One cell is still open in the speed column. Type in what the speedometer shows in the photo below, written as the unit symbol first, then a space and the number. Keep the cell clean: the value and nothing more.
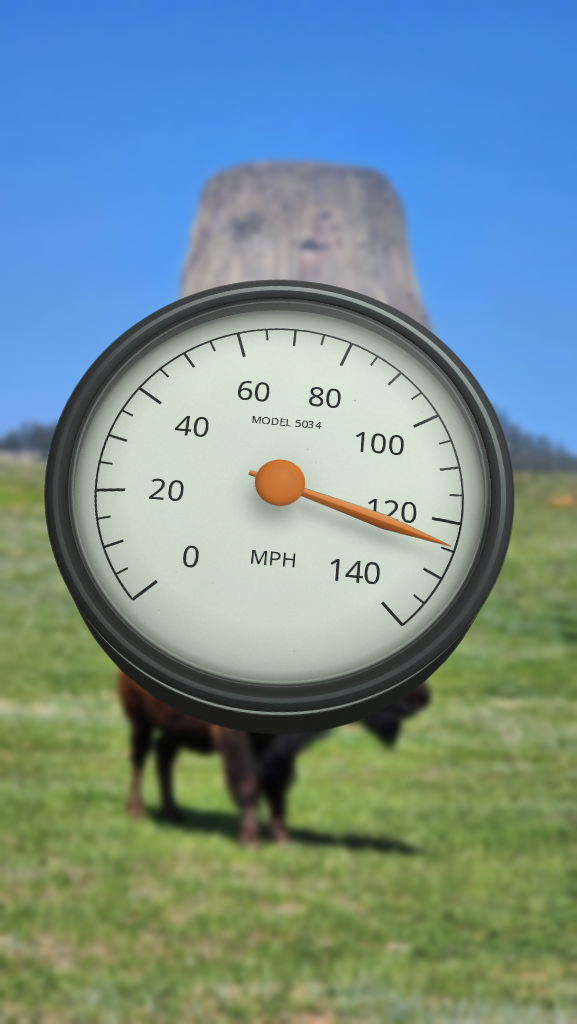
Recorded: mph 125
